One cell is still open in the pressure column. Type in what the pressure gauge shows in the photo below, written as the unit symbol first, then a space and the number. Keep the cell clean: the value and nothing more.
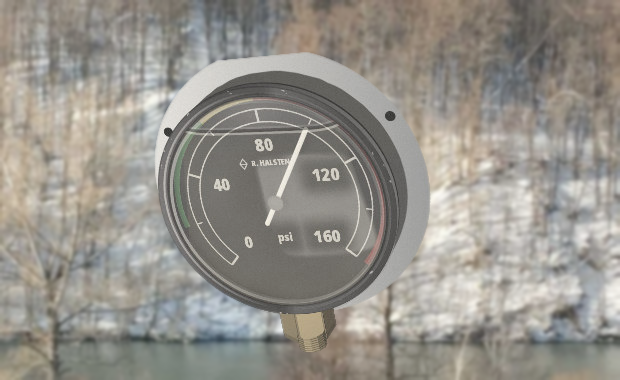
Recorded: psi 100
